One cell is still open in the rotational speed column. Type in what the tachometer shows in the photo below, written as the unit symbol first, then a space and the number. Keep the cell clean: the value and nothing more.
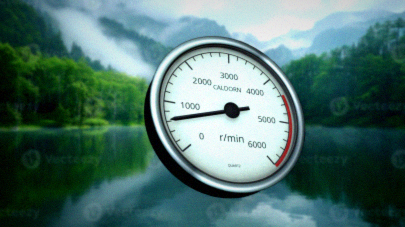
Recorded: rpm 600
